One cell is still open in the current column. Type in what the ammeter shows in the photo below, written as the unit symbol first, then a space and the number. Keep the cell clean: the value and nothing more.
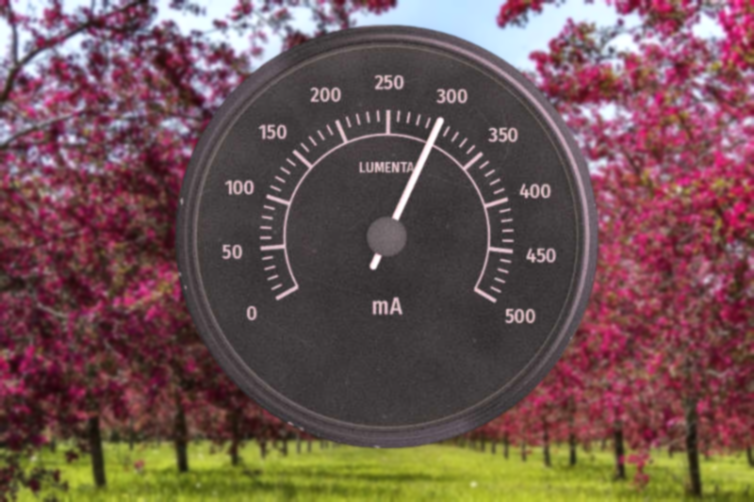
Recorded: mA 300
